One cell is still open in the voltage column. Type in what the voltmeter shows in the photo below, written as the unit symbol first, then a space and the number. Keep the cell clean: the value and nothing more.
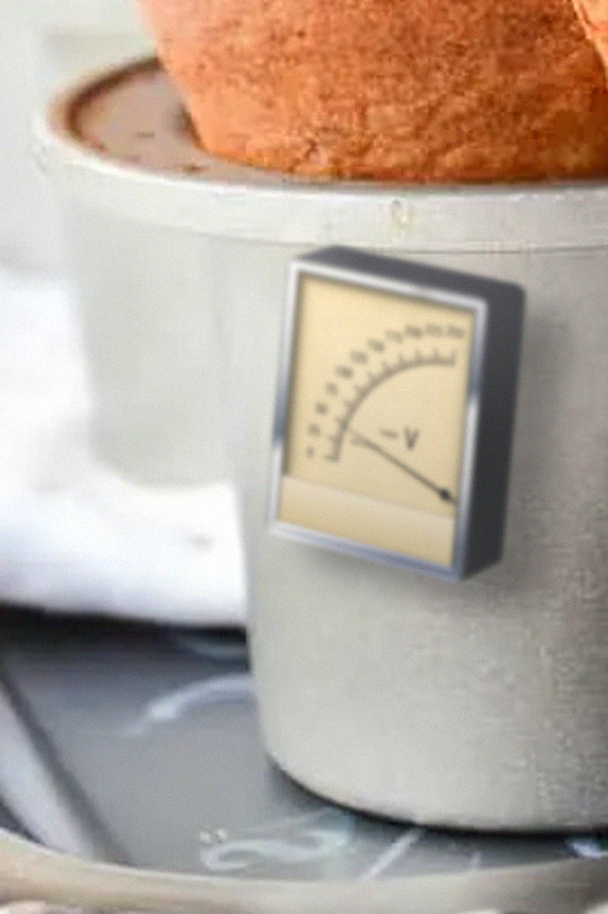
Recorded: V 50
